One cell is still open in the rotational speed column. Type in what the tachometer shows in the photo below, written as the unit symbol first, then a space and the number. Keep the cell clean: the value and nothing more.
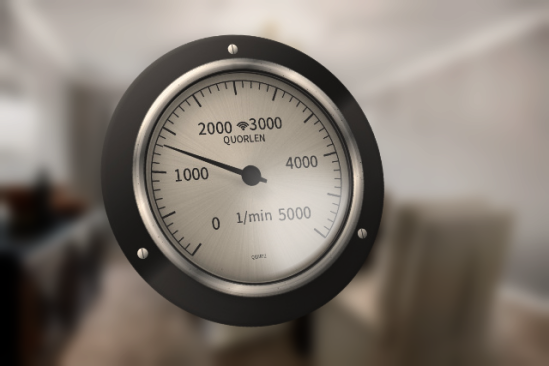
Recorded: rpm 1300
